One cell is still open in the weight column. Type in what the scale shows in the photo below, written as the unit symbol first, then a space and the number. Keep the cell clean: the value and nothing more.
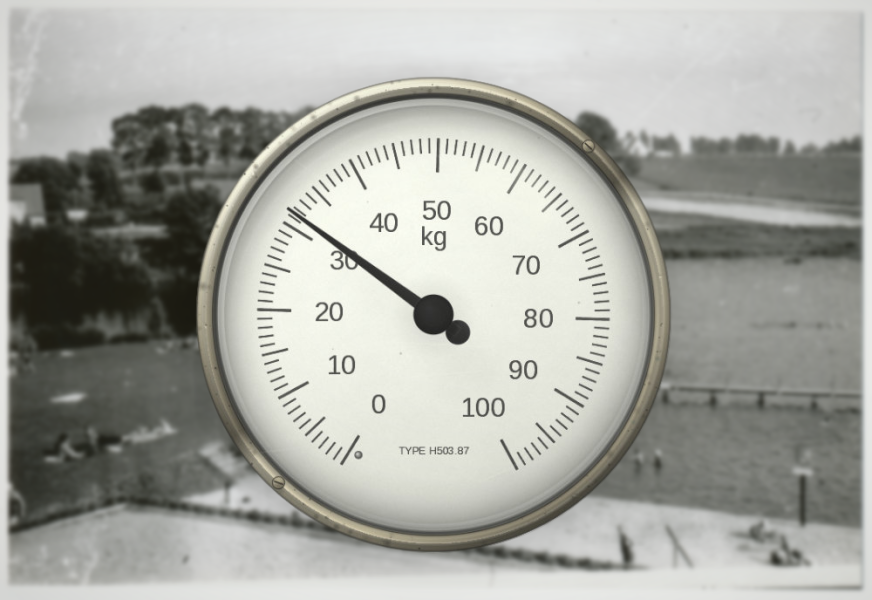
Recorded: kg 31.5
